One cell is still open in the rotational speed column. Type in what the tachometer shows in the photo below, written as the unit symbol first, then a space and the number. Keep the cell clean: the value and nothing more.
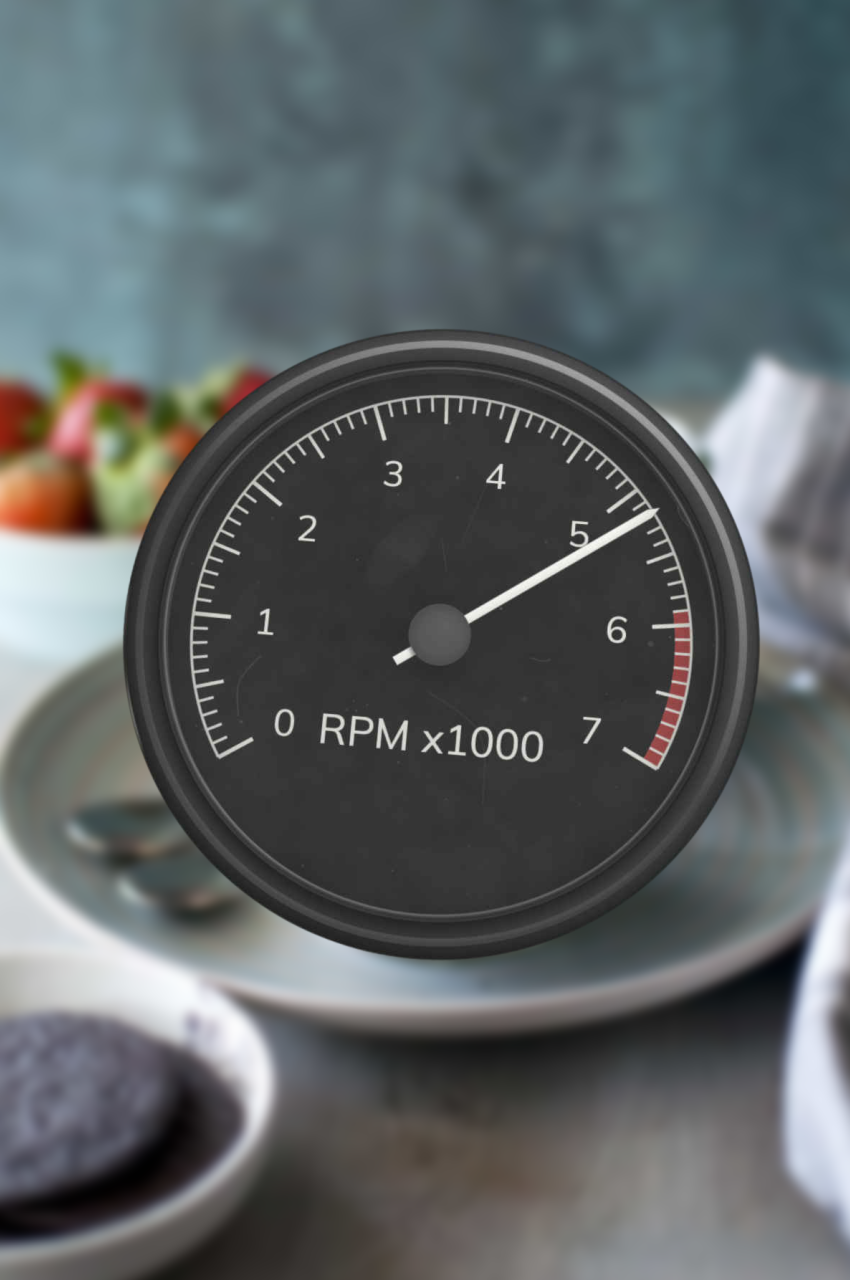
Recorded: rpm 5200
